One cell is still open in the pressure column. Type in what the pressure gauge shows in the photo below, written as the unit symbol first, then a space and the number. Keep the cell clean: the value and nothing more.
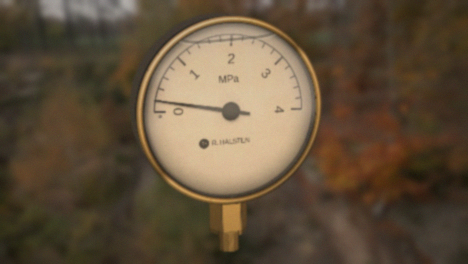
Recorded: MPa 0.2
